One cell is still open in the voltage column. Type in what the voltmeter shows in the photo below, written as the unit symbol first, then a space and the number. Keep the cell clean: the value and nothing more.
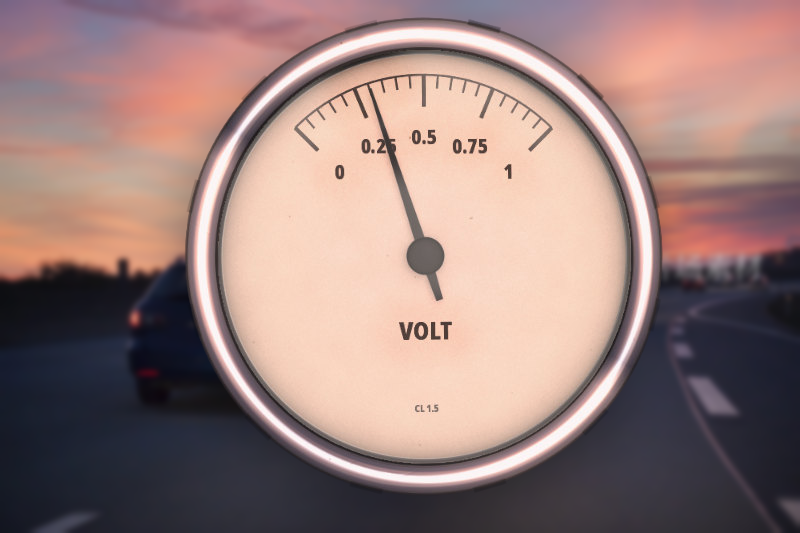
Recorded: V 0.3
